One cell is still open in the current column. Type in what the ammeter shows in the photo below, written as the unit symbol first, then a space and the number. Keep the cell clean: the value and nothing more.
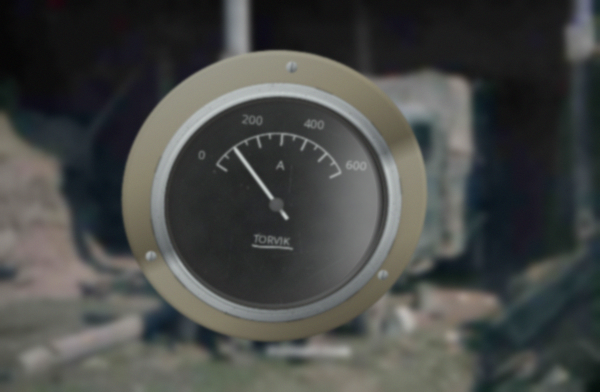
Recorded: A 100
